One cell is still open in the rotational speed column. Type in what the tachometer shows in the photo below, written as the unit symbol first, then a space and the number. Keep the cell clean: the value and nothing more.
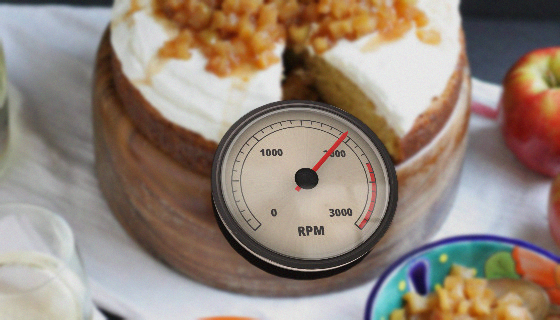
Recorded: rpm 1950
